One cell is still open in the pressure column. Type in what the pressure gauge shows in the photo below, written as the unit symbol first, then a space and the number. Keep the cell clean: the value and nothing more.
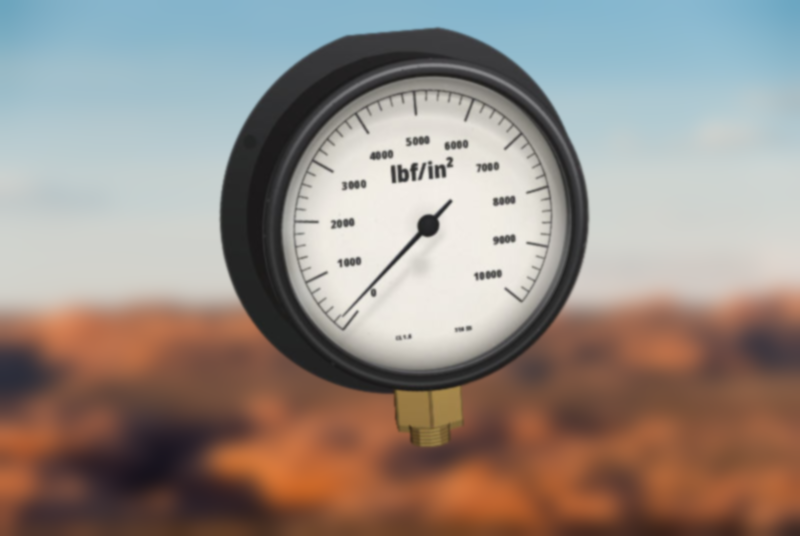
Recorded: psi 200
